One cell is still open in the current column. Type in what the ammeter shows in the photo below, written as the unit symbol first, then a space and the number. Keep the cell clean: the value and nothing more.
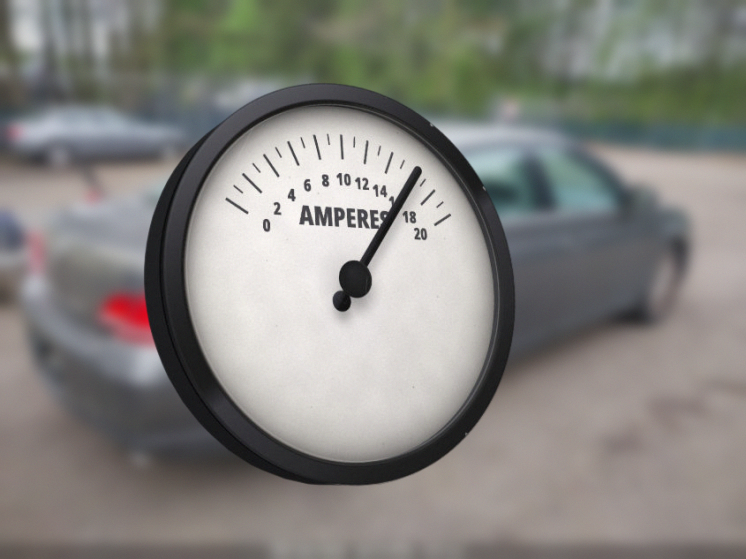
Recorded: A 16
